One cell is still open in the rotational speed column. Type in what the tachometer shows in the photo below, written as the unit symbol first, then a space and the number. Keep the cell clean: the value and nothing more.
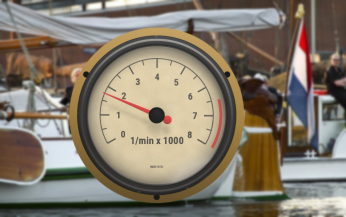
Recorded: rpm 1750
